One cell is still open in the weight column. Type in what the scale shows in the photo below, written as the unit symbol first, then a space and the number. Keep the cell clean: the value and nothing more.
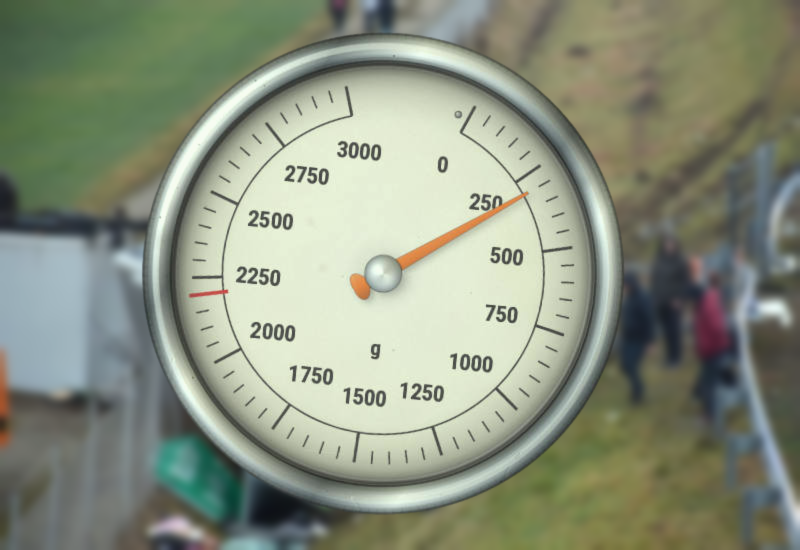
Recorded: g 300
